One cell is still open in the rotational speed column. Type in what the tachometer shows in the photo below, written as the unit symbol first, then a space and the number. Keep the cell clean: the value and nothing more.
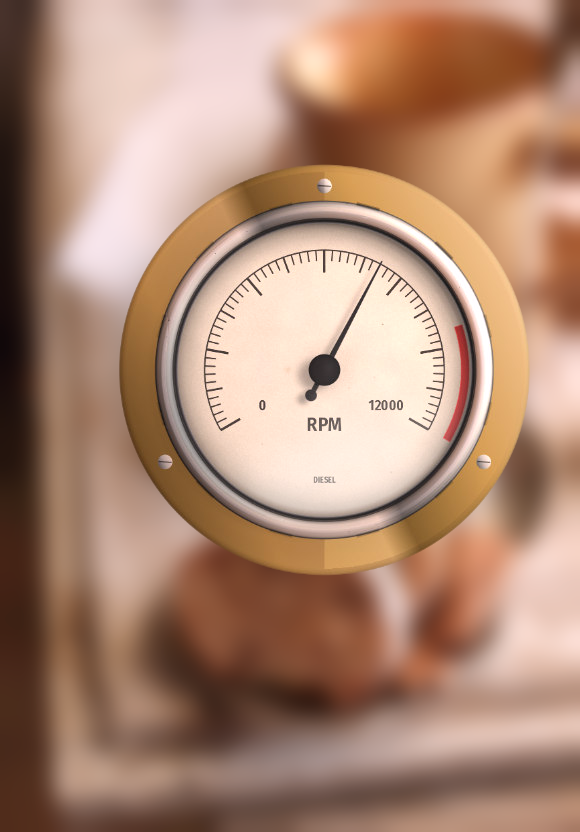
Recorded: rpm 7400
